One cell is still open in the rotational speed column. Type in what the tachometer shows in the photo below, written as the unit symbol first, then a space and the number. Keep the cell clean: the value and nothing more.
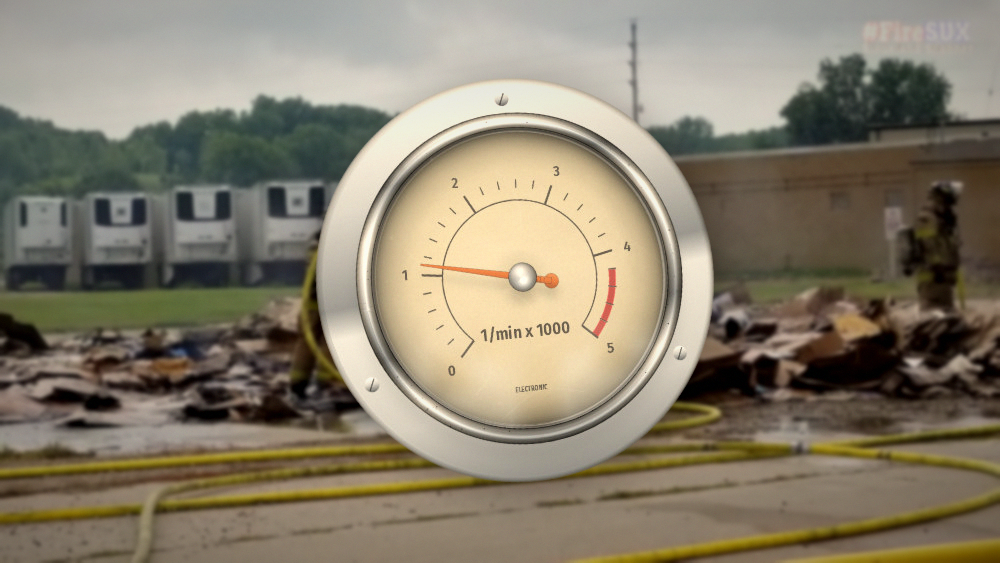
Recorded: rpm 1100
